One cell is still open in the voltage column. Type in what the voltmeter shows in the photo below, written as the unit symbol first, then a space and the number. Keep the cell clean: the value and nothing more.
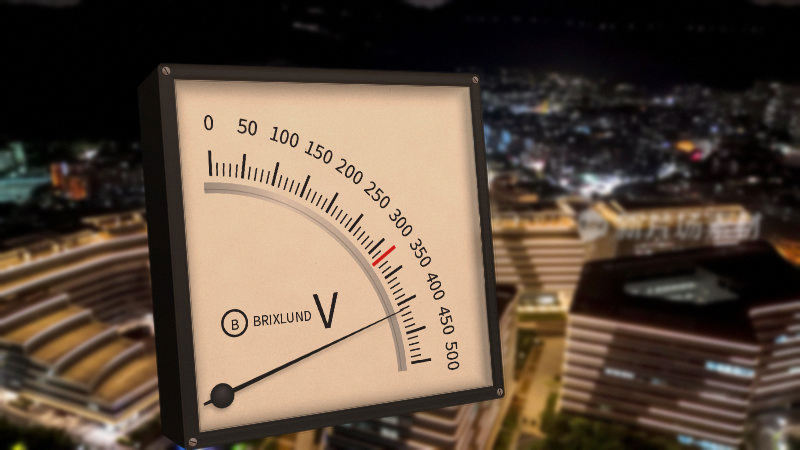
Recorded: V 410
